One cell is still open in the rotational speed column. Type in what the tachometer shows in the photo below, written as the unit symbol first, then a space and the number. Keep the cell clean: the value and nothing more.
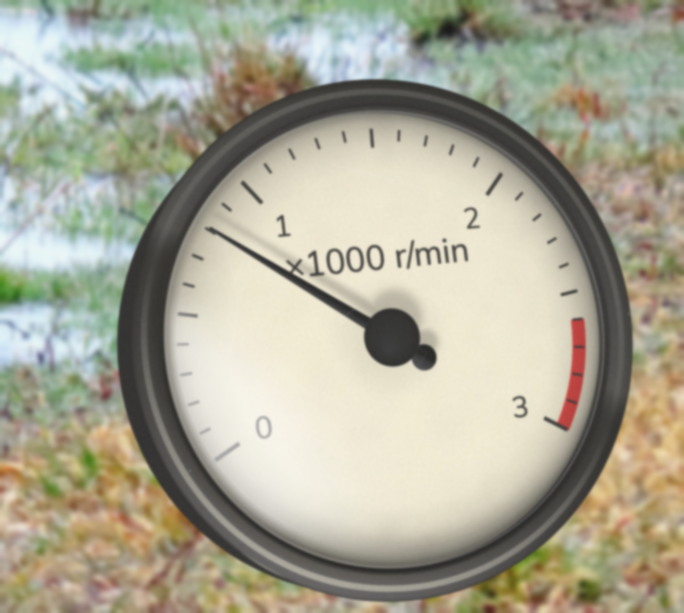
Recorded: rpm 800
